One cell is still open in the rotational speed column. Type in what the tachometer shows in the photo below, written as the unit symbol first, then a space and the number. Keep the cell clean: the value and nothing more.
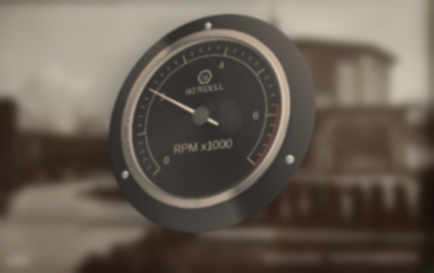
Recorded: rpm 2000
